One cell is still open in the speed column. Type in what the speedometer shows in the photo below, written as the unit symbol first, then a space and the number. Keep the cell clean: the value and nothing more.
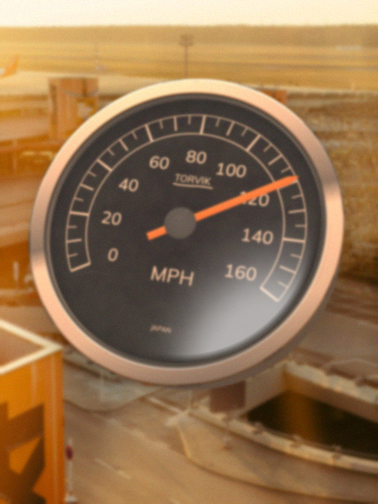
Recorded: mph 120
